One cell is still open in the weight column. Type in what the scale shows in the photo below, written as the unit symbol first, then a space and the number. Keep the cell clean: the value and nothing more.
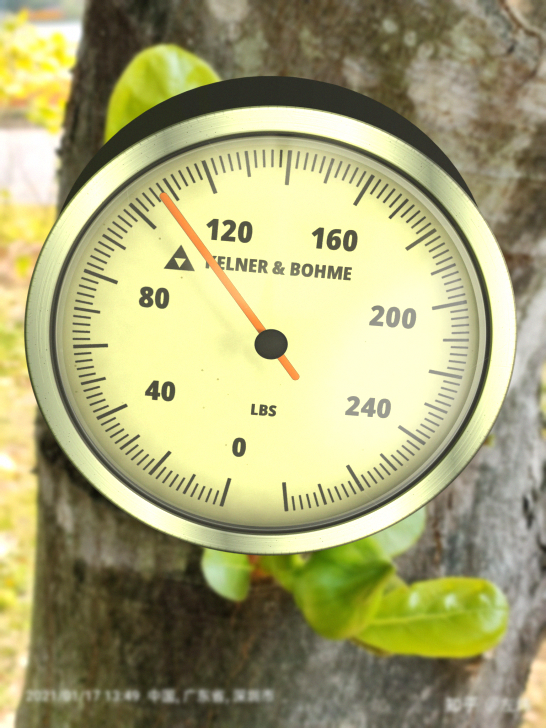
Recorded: lb 108
